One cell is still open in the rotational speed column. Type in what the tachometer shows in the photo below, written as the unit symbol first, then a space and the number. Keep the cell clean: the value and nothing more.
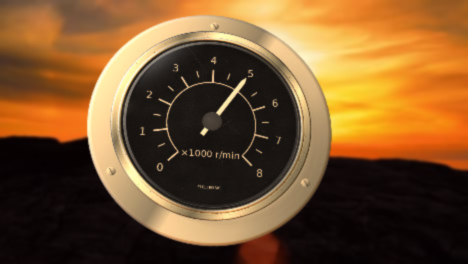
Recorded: rpm 5000
